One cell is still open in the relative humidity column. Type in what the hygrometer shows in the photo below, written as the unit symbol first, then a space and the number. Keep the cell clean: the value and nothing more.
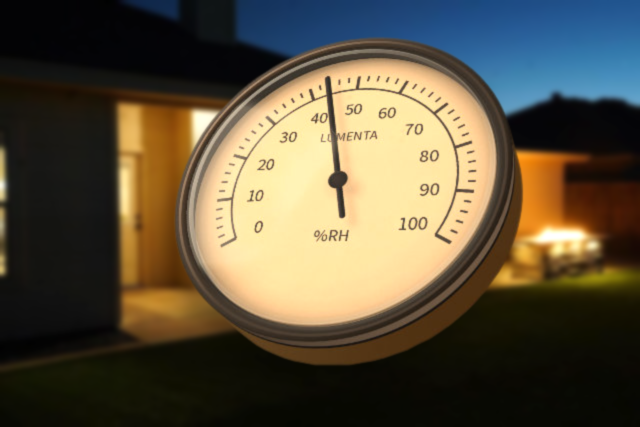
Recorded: % 44
